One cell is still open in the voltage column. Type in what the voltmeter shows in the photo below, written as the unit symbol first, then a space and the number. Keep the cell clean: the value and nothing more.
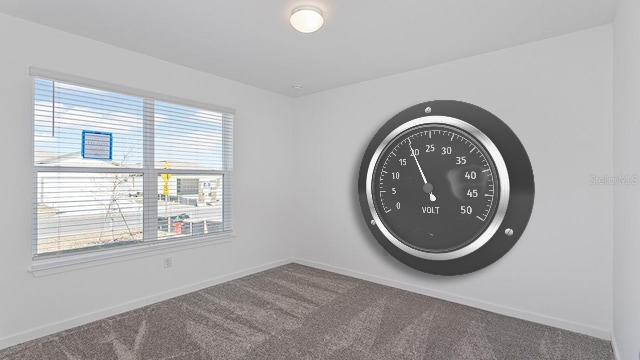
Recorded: V 20
